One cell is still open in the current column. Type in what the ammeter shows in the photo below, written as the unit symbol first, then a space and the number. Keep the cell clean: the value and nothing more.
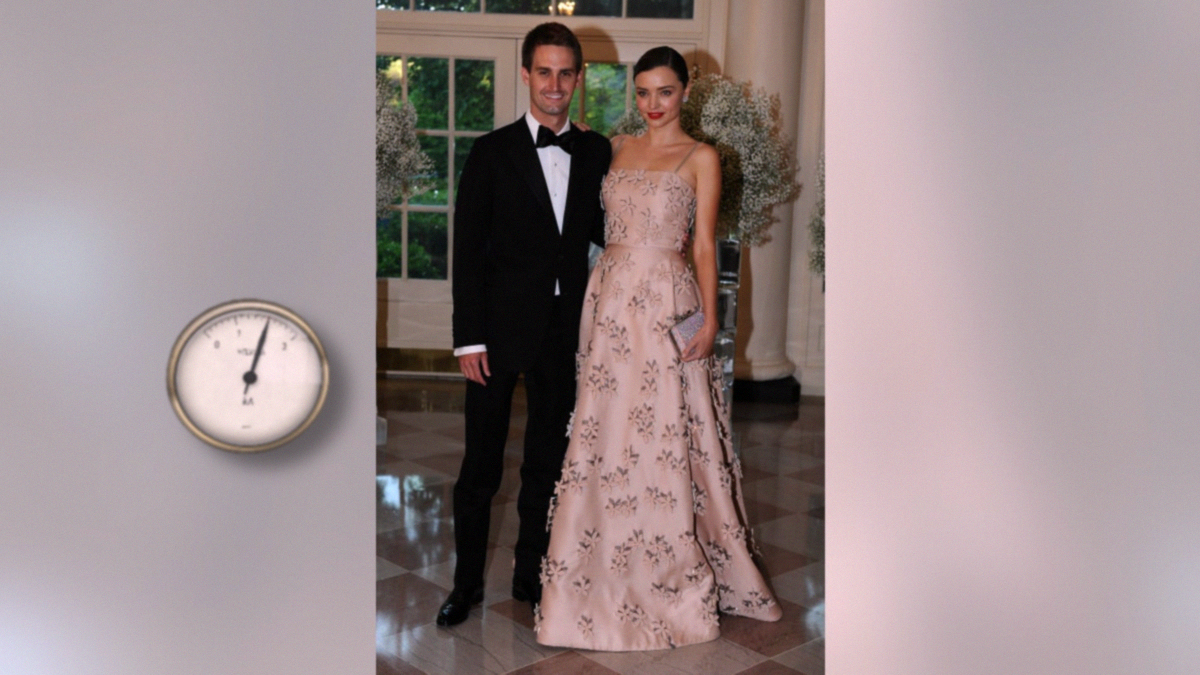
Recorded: kA 2
